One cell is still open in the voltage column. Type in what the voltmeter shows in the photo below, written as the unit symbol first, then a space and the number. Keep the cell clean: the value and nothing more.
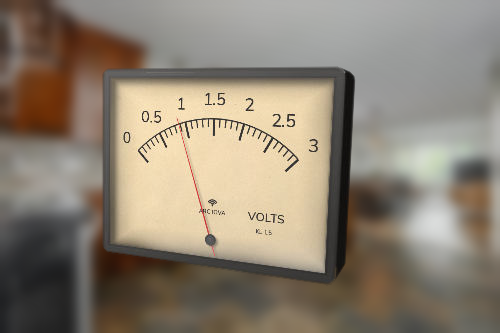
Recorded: V 0.9
